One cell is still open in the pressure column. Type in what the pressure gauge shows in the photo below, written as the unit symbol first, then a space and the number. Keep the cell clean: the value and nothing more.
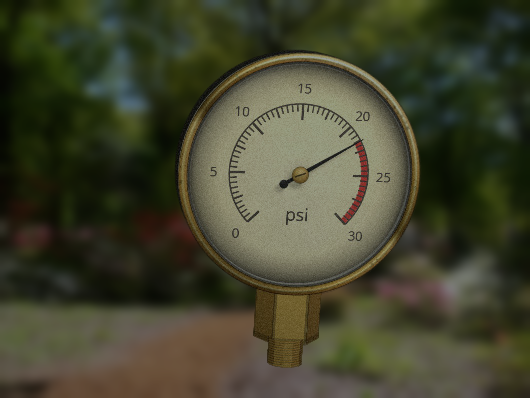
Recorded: psi 21.5
